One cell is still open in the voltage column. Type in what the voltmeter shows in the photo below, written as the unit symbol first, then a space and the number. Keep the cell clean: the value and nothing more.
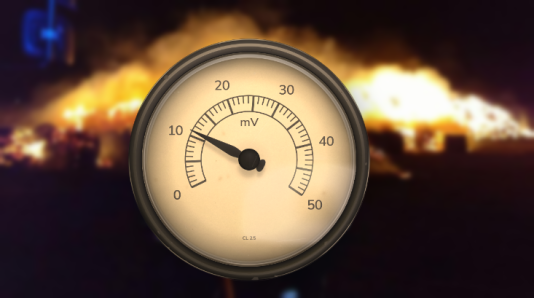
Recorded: mV 11
